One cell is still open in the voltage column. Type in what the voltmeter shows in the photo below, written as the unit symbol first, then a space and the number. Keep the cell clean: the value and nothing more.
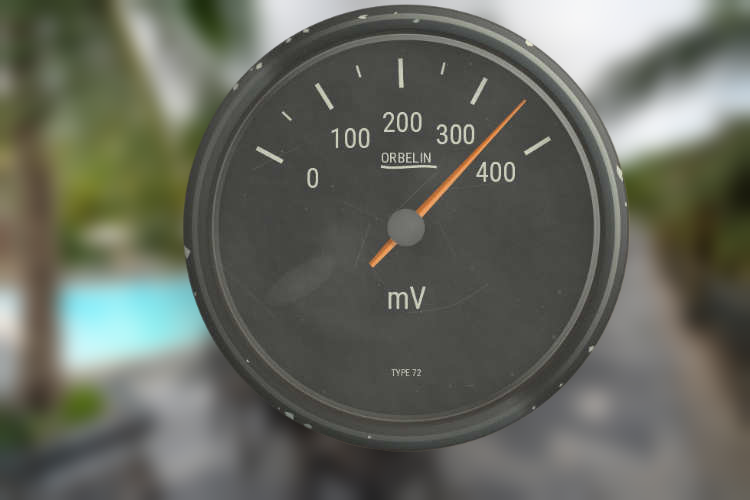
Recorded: mV 350
